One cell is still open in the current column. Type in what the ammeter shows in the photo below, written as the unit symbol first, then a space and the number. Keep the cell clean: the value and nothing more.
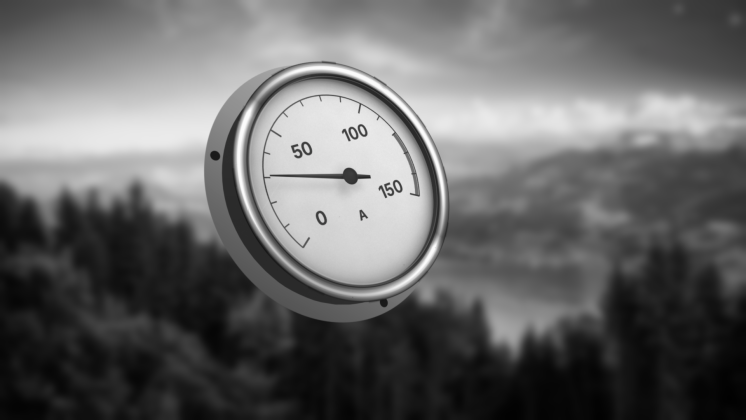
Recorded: A 30
